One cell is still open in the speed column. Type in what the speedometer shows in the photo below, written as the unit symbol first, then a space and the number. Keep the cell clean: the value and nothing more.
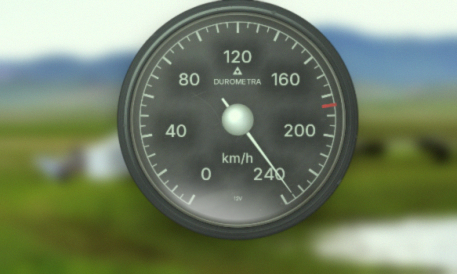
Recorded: km/h 235
